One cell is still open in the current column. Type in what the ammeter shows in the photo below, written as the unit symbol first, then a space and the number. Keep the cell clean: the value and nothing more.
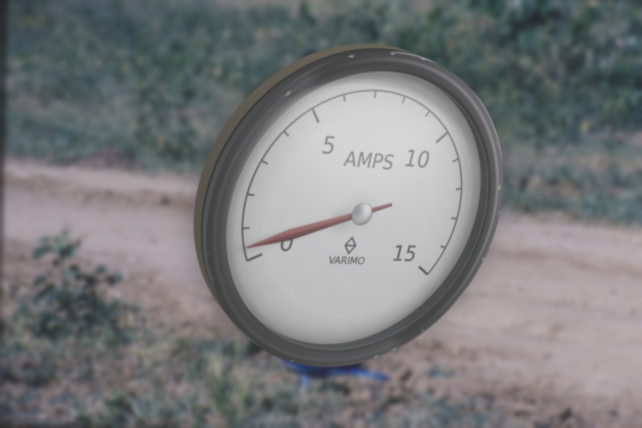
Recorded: A 0.5
